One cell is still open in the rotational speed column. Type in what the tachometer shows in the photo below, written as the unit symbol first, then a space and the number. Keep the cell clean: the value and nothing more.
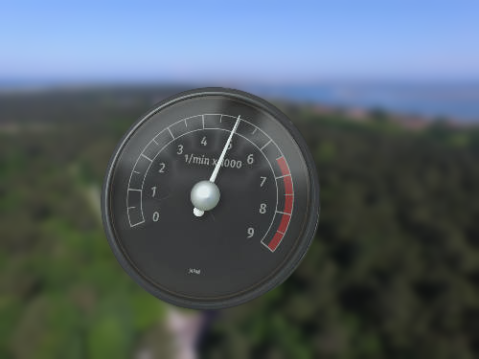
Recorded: rpm 5000
